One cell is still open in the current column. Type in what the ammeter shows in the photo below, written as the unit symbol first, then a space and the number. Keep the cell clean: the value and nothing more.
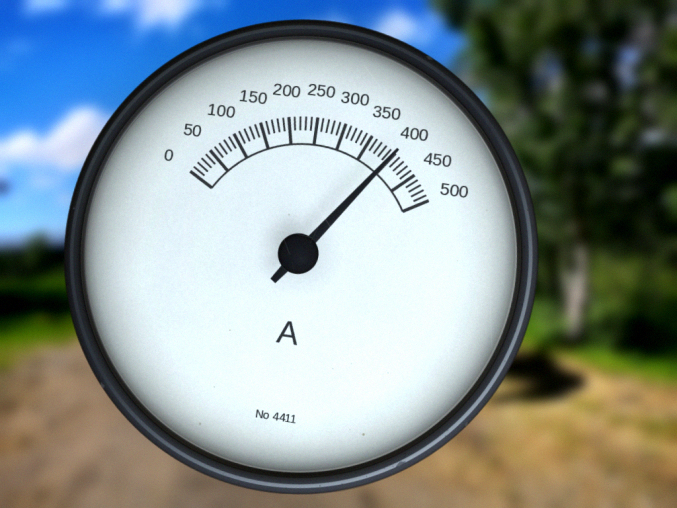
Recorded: A 400
